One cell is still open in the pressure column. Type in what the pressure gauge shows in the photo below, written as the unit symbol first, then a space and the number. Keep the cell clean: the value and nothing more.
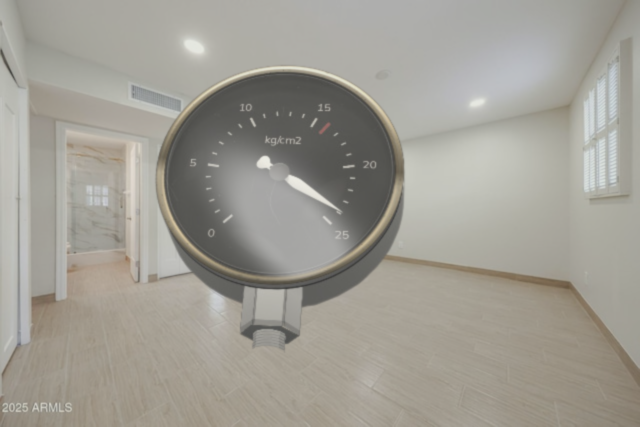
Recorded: kg/cm² 24
